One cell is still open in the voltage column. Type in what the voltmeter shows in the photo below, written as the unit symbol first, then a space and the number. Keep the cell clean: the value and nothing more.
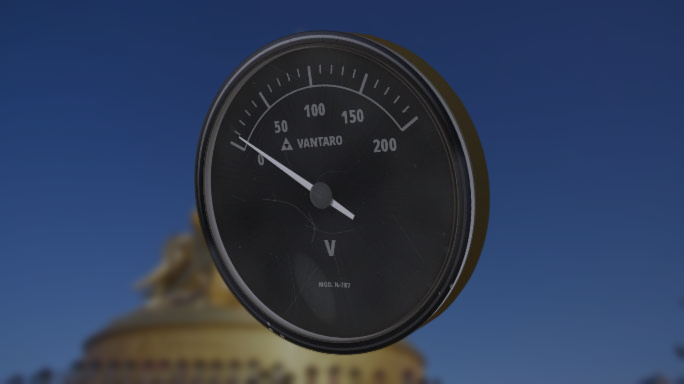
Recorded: V 10
